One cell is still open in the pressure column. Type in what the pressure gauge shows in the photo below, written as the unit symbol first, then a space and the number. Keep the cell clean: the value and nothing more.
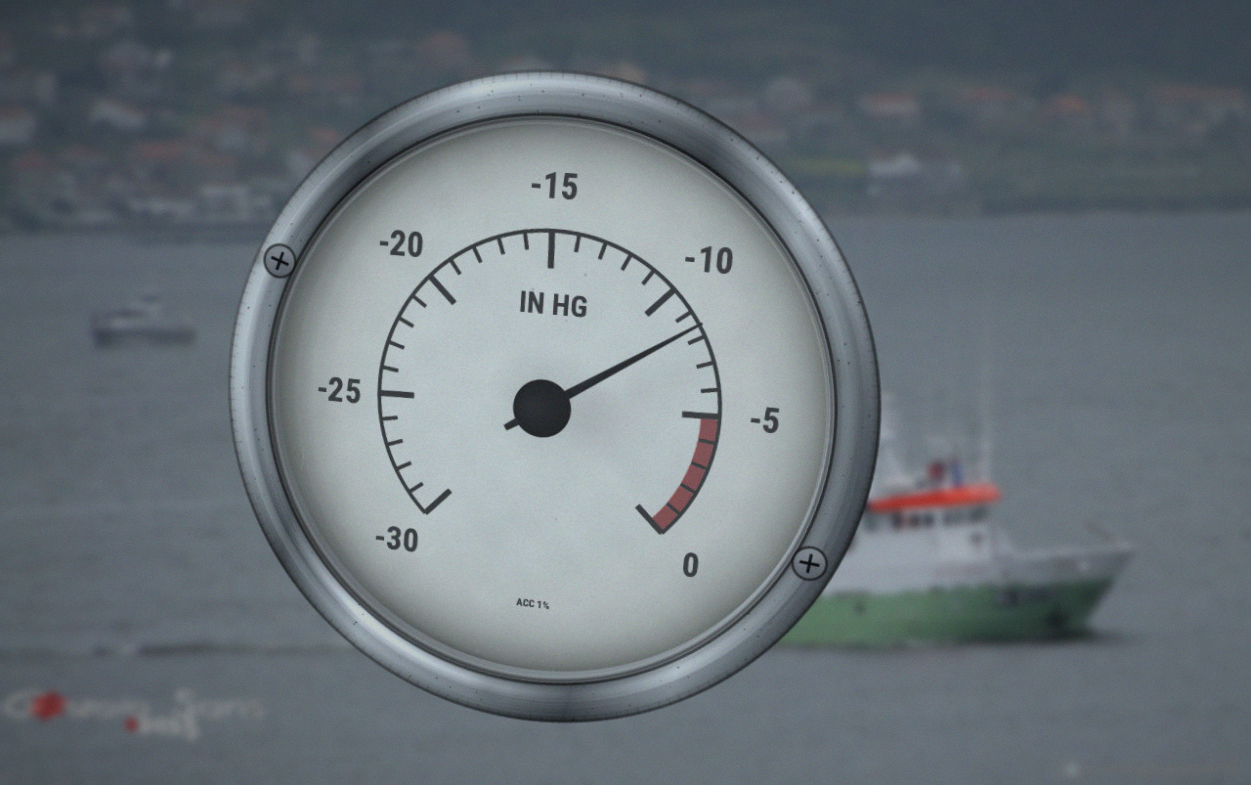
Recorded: inHg -8.5
